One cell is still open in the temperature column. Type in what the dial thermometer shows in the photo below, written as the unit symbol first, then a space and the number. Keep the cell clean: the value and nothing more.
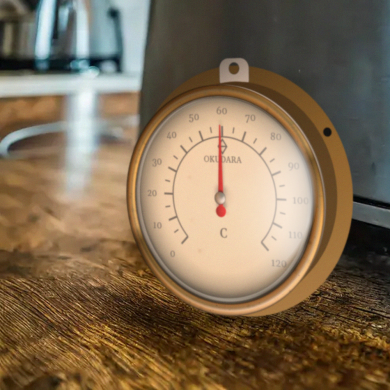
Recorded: °C 60
